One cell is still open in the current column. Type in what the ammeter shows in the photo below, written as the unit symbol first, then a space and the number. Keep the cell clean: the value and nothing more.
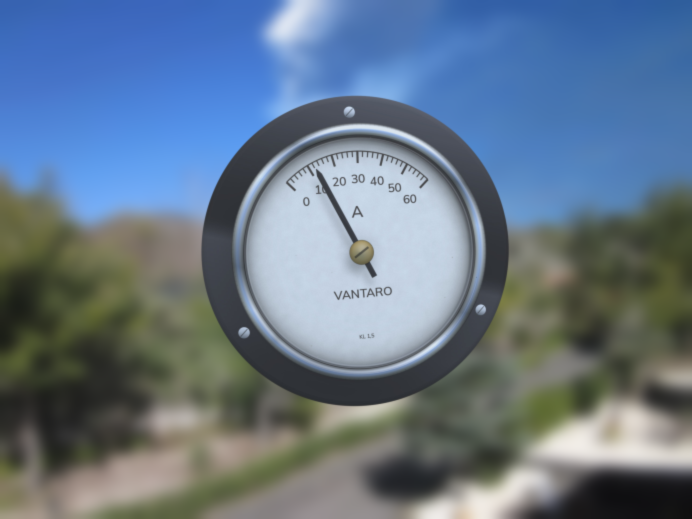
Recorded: A 12
